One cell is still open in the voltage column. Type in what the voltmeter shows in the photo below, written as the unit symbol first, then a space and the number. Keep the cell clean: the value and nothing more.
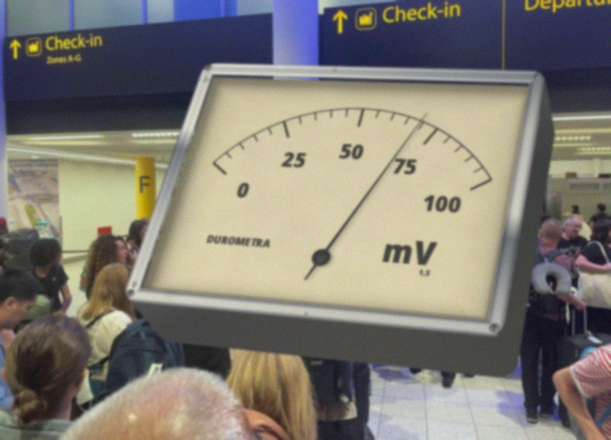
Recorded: mV 70
